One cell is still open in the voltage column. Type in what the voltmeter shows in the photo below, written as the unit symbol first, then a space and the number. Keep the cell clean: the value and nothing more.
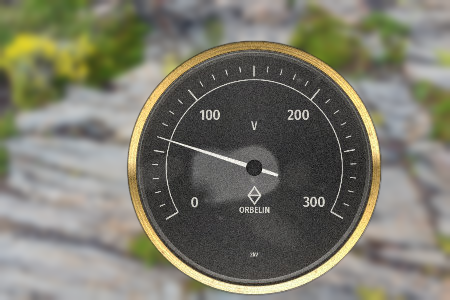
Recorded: V 60
